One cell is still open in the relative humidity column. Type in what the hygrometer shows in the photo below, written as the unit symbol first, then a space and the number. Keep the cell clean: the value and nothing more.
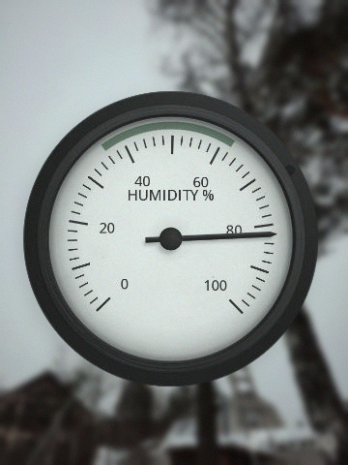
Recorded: % 82
